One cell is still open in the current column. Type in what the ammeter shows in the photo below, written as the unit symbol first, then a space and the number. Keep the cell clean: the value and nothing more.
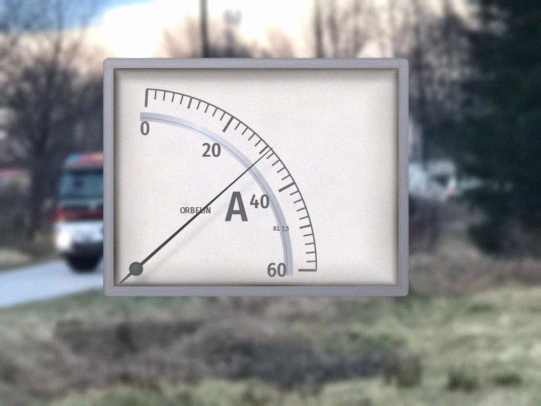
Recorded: A 31
